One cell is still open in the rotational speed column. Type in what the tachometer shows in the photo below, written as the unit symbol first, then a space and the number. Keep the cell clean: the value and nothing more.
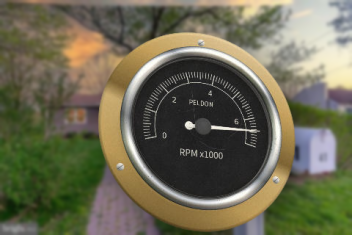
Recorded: rpm 6500
